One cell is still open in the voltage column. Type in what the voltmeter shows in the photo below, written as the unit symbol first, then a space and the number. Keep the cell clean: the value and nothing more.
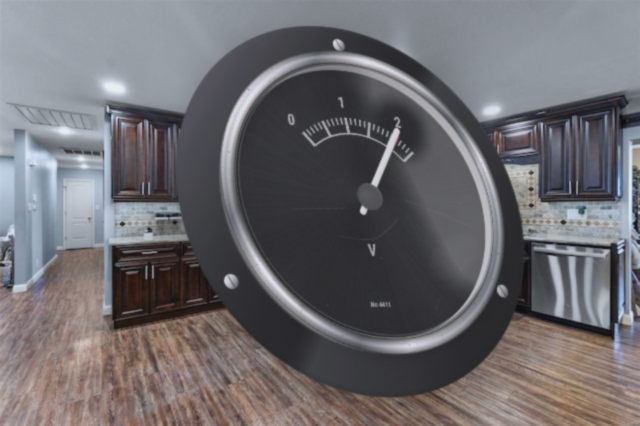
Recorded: V 2
